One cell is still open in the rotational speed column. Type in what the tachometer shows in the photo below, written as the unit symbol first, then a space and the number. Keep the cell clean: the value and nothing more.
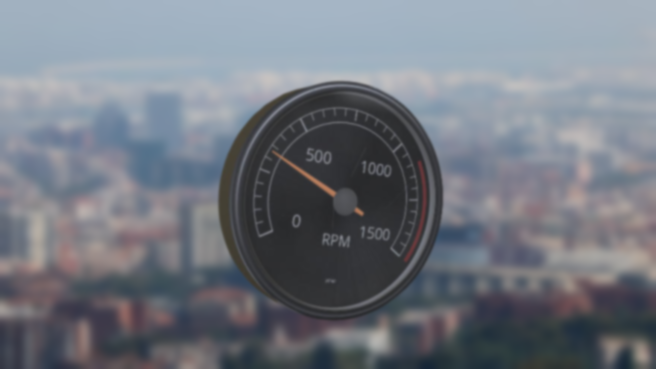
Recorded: rpm 325
